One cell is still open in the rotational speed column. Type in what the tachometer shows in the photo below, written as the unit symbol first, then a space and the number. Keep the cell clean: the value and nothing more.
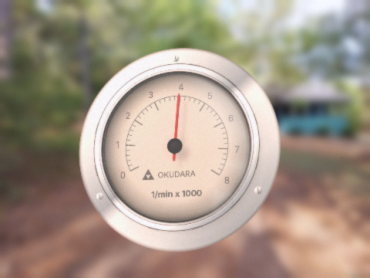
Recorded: rpm 4000
